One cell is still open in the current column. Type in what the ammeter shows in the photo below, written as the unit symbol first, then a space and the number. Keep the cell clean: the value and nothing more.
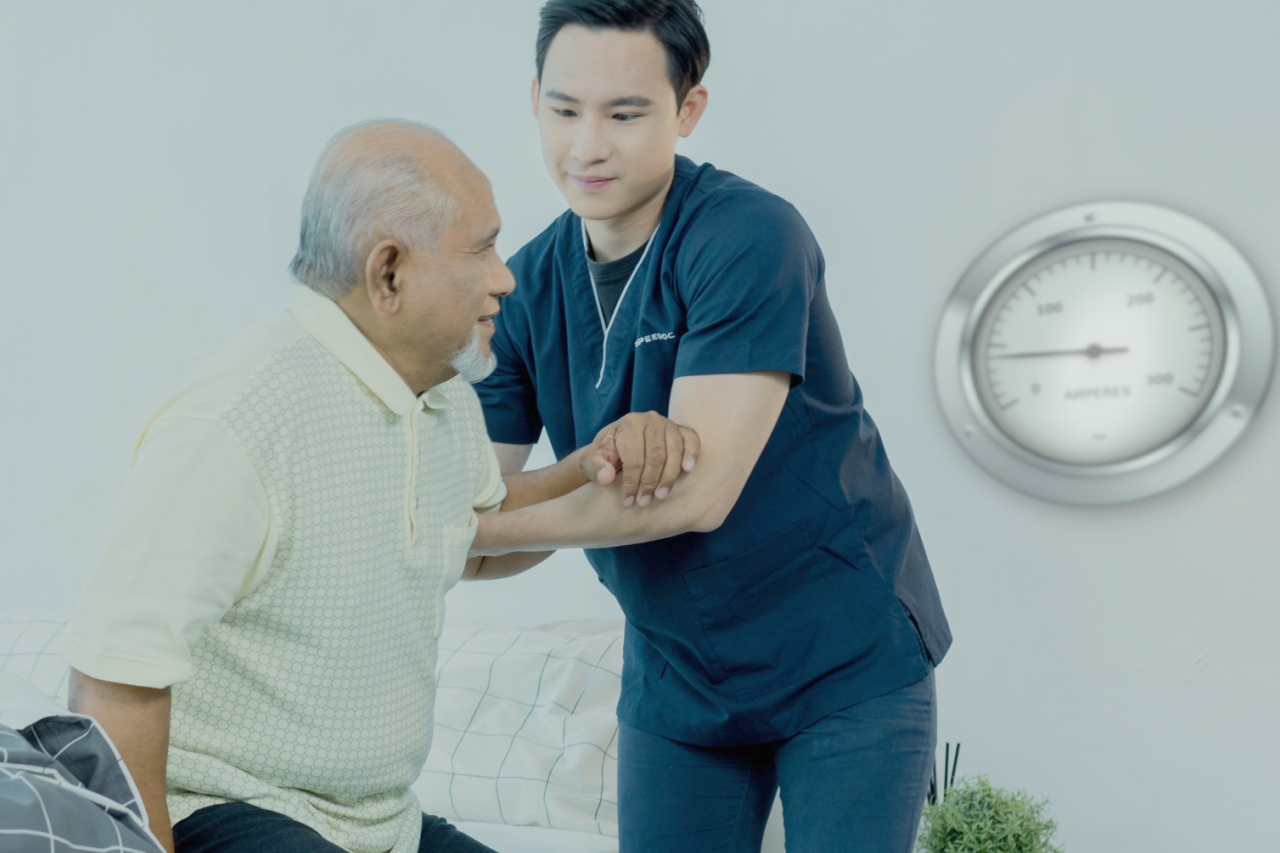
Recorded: A 40
